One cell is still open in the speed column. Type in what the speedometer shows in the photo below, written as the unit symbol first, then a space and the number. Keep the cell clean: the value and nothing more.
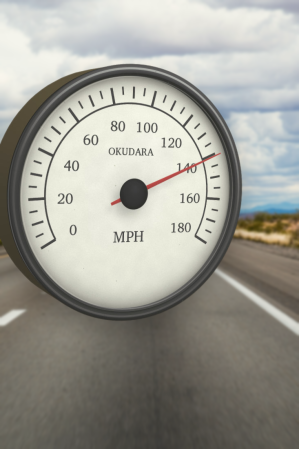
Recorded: mph 140
